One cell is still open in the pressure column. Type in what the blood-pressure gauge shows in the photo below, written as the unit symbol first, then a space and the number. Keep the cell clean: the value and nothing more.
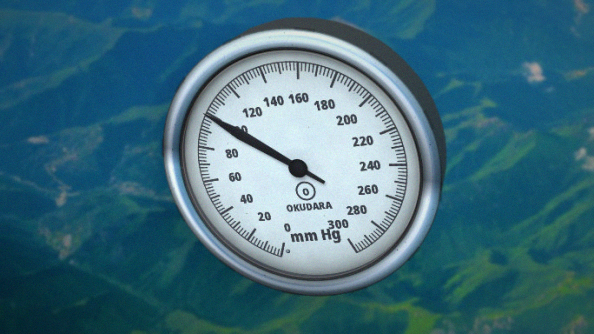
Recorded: mmHg 100
